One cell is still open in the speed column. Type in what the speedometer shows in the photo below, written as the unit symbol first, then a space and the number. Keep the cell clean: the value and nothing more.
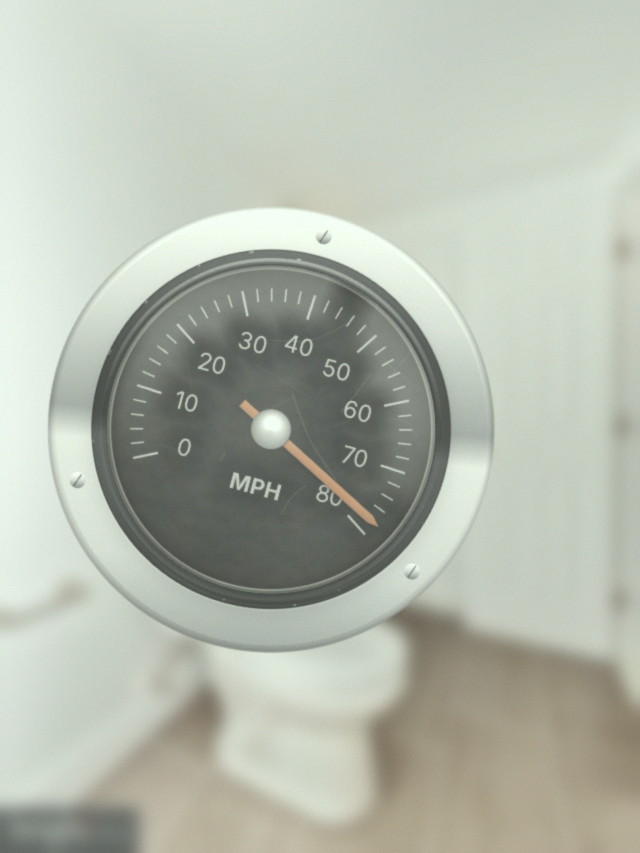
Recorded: mph 78
